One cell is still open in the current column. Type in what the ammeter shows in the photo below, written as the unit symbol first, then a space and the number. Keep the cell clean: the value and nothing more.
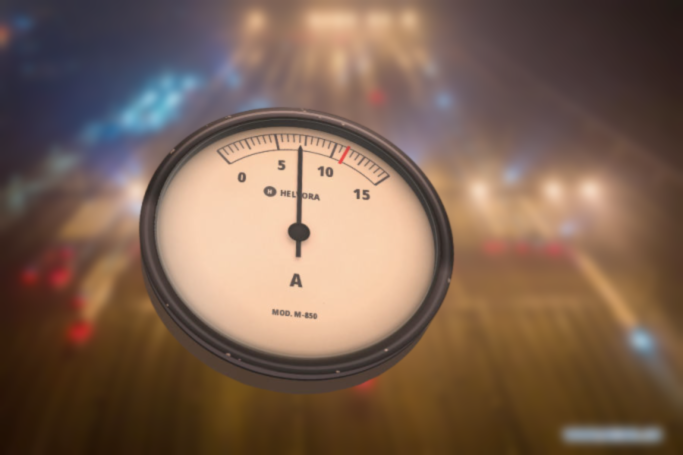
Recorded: A 7
